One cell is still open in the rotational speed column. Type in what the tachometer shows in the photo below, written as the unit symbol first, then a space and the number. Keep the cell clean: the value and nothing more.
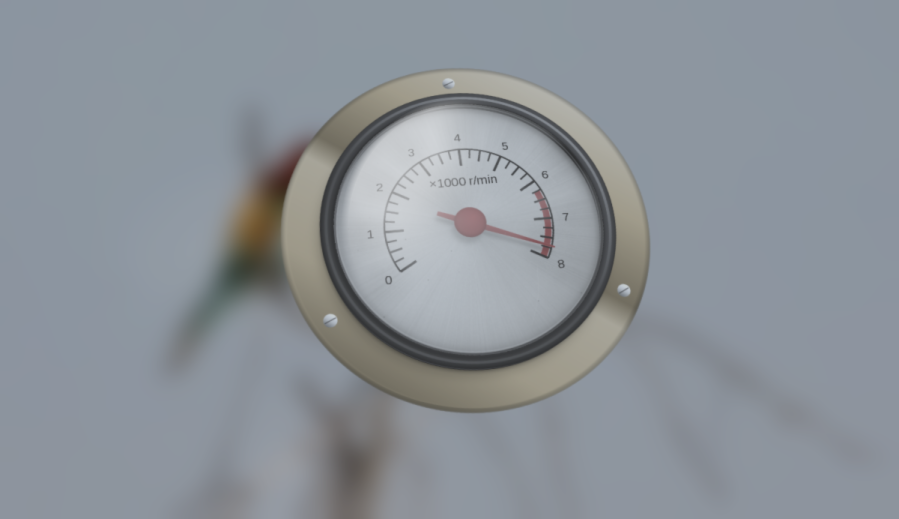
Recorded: rpm 7750
